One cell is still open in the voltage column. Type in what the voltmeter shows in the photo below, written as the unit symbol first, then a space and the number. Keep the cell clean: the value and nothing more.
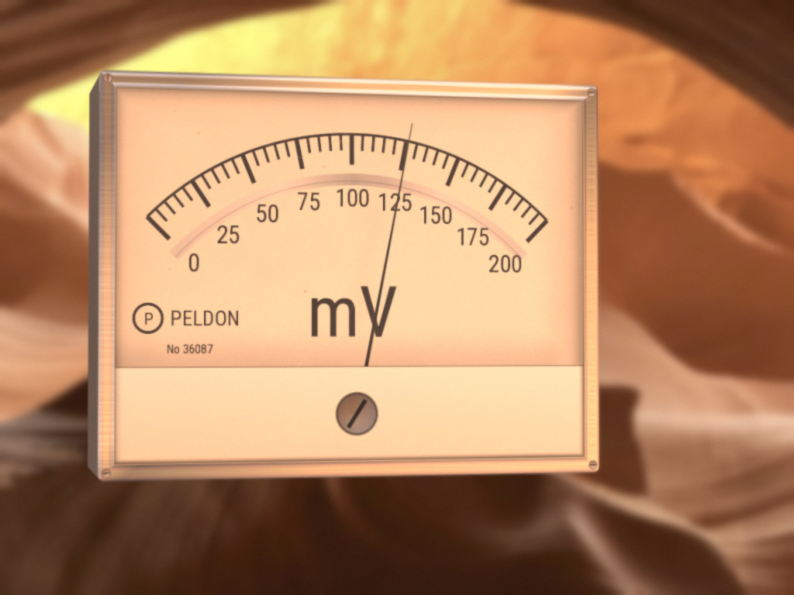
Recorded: mV 125
